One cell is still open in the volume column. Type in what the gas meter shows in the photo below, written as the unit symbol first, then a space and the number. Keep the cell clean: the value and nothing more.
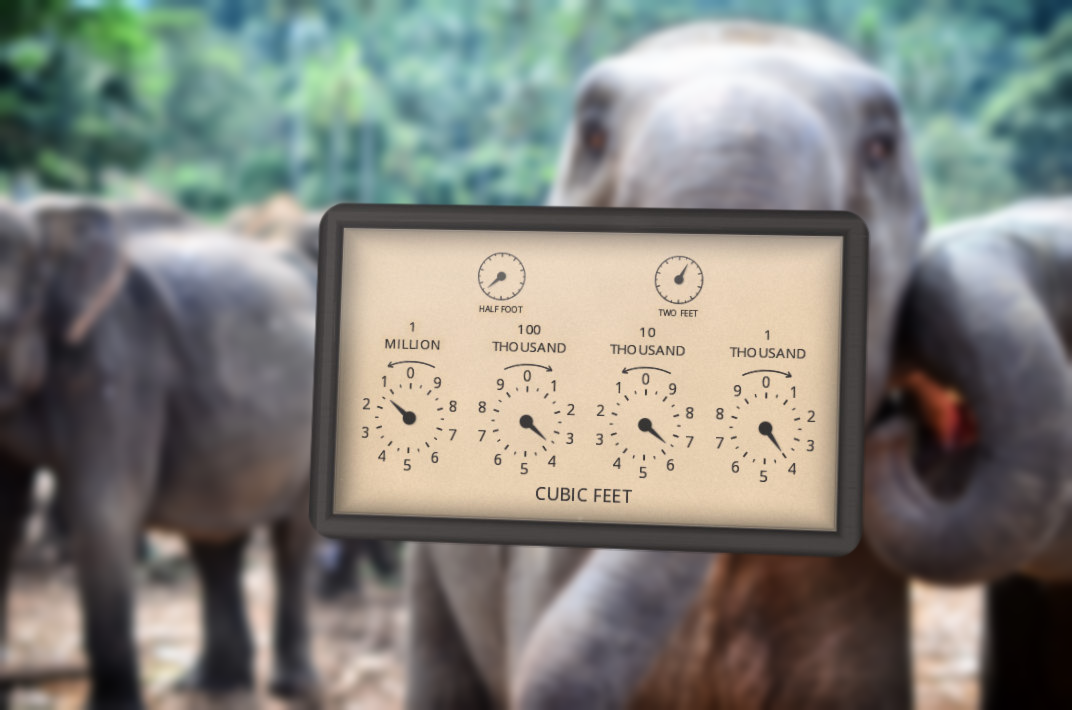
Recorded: ft³ 136400
